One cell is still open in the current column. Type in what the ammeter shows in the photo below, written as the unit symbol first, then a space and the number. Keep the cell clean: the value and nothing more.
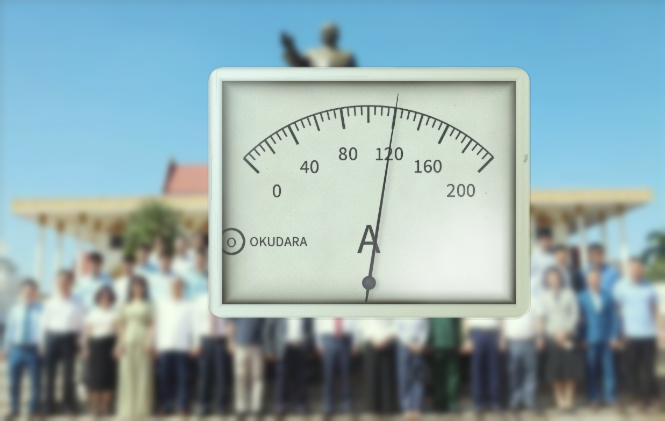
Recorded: A 120
